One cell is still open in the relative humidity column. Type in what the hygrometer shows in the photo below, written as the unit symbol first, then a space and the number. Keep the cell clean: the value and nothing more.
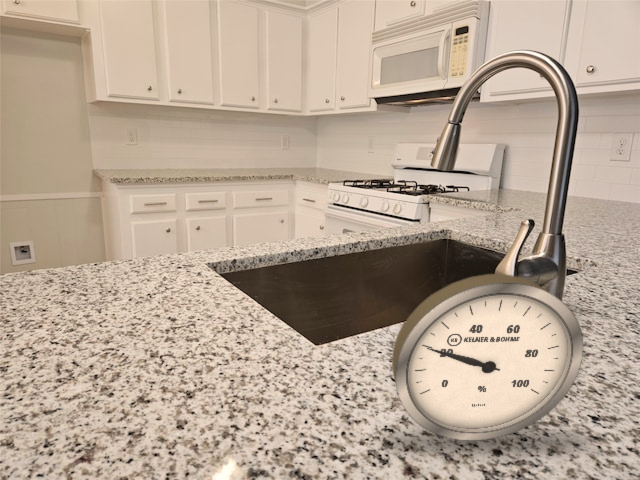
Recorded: % 20
